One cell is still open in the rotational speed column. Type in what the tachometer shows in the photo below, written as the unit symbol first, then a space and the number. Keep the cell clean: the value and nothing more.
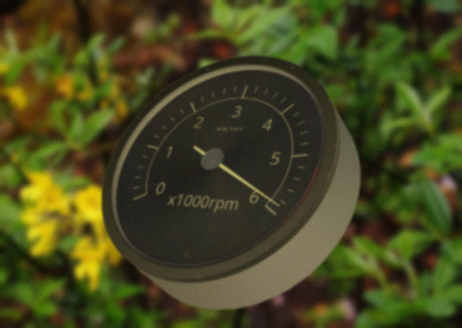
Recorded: rpm 5900
